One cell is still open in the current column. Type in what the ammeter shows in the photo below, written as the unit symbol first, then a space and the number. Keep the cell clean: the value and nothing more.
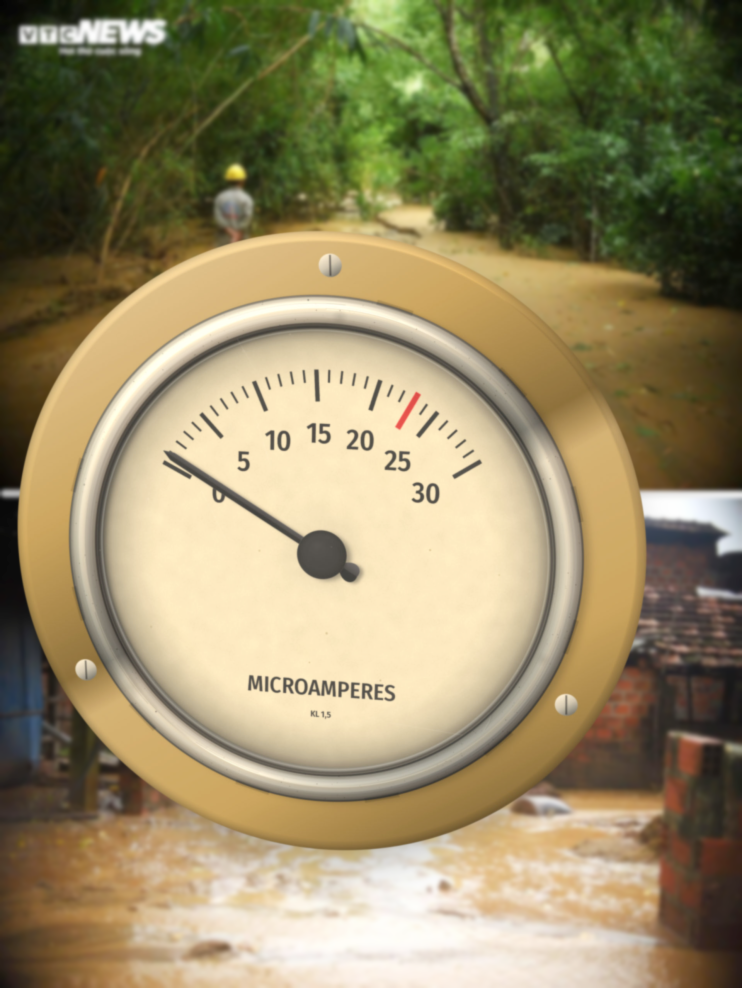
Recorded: µA 1
